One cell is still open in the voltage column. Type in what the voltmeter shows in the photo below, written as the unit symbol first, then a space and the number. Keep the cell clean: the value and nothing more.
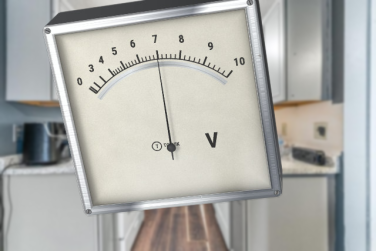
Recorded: V 7
